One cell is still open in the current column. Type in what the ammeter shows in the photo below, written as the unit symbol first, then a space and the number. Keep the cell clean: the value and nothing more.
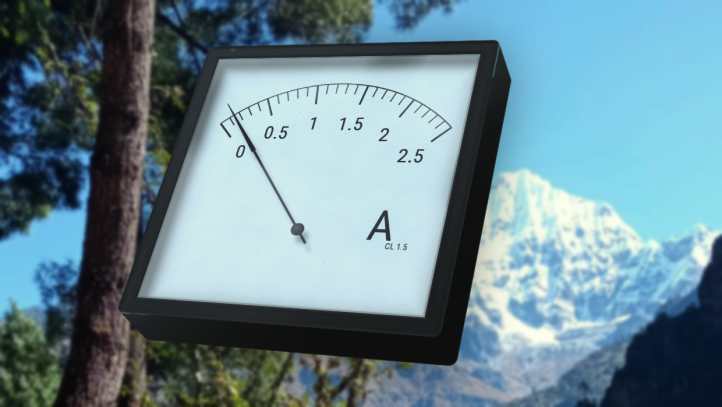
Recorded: A 0.15
